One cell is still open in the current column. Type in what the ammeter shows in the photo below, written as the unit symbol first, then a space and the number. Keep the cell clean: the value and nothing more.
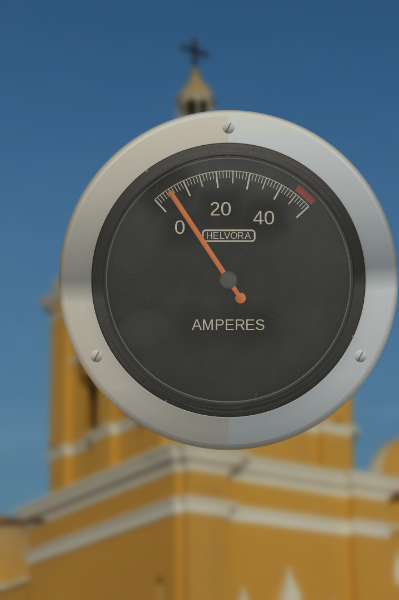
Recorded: A 5
